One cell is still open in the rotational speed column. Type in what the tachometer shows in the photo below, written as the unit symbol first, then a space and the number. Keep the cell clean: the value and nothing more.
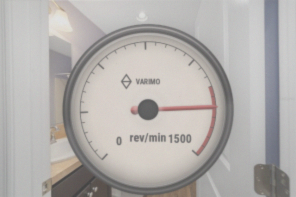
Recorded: rpm 1250
